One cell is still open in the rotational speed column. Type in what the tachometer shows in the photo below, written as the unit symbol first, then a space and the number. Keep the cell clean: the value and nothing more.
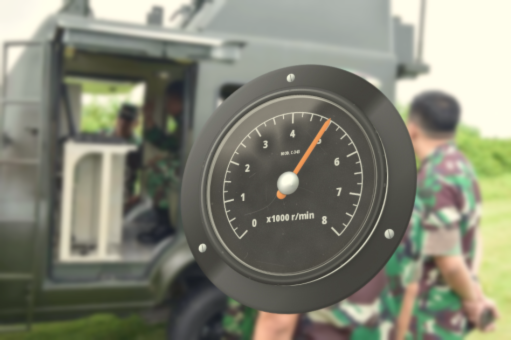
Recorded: rpm 5000
